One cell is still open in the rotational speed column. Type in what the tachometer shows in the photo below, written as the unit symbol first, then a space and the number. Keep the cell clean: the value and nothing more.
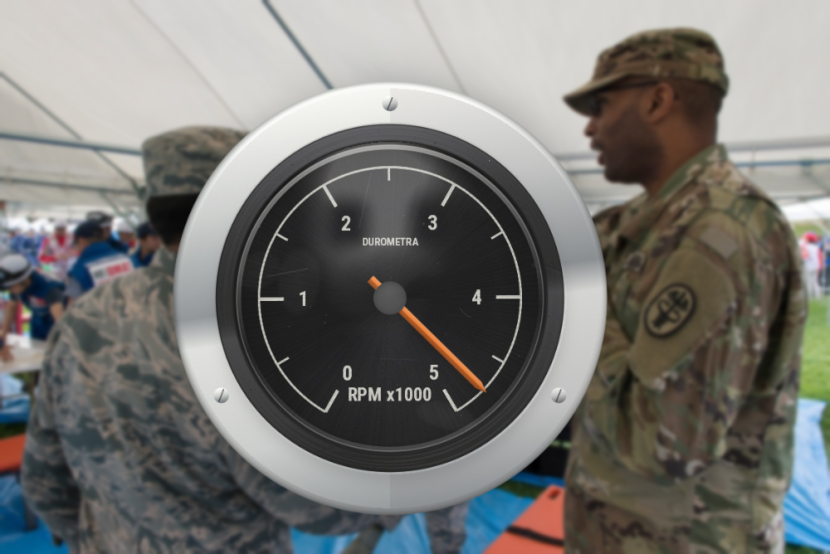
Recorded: rpm 4750
